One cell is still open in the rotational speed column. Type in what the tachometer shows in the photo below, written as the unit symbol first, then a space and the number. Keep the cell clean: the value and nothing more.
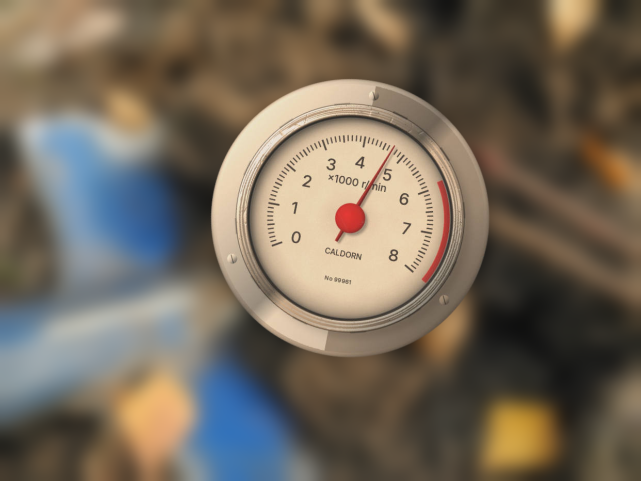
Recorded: rpm 4700
